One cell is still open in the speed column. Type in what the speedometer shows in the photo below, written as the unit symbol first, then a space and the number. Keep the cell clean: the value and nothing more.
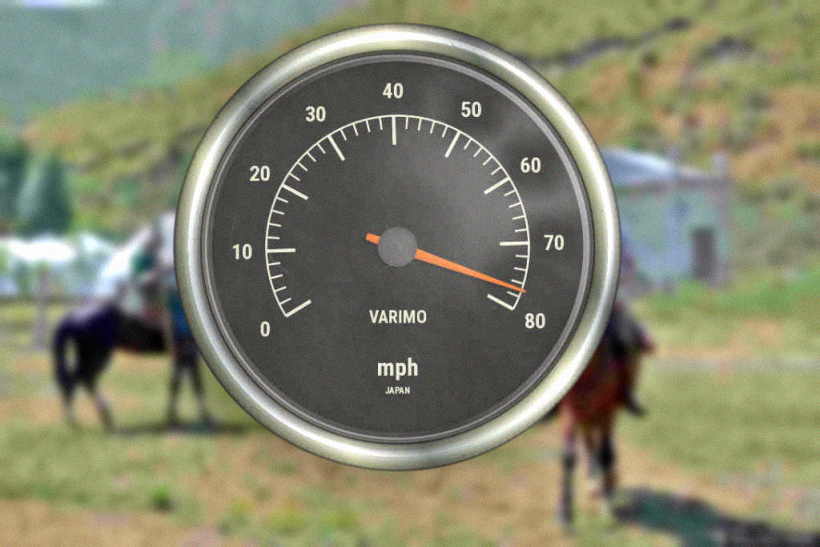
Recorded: mph 77
